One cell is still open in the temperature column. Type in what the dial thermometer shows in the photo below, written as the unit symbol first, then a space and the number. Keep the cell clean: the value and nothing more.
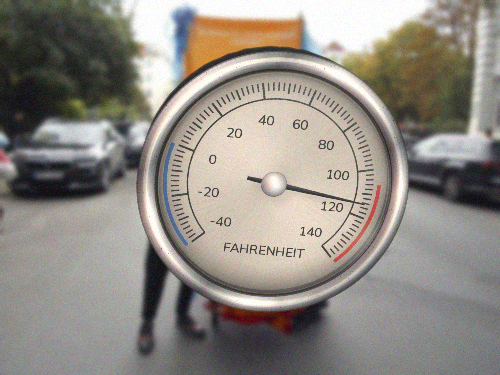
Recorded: °F 114
